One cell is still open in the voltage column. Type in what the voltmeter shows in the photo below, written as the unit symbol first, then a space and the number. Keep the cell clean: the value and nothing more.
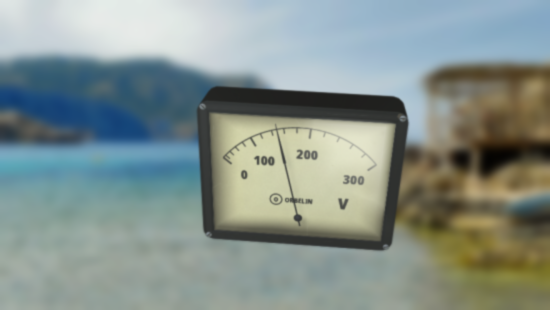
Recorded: V 150
